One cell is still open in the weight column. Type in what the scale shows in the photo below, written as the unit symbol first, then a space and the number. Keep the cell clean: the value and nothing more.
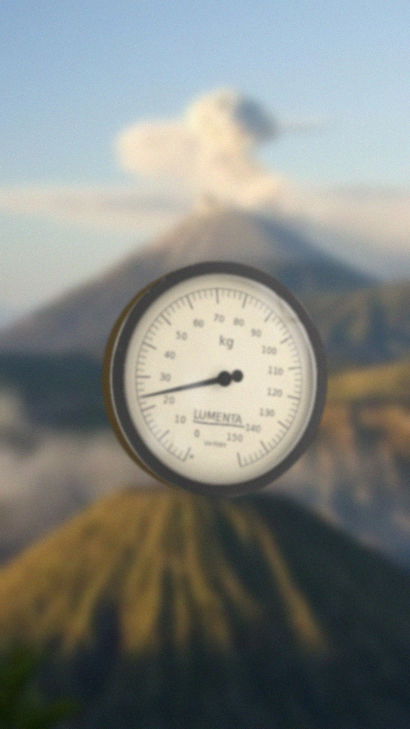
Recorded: kg 24
